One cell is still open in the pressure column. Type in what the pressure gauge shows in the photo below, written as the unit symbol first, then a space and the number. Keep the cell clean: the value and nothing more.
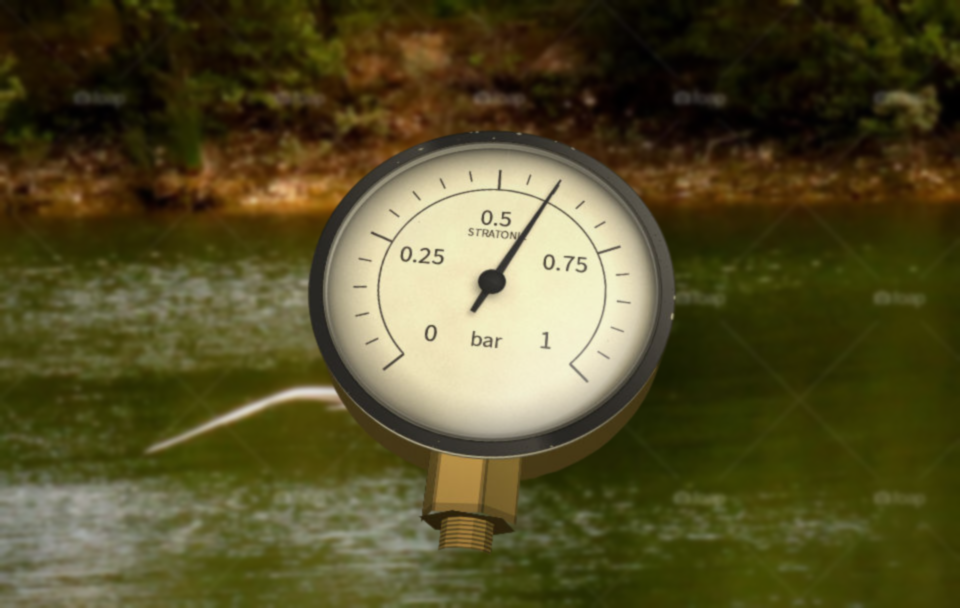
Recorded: bar 0.6
